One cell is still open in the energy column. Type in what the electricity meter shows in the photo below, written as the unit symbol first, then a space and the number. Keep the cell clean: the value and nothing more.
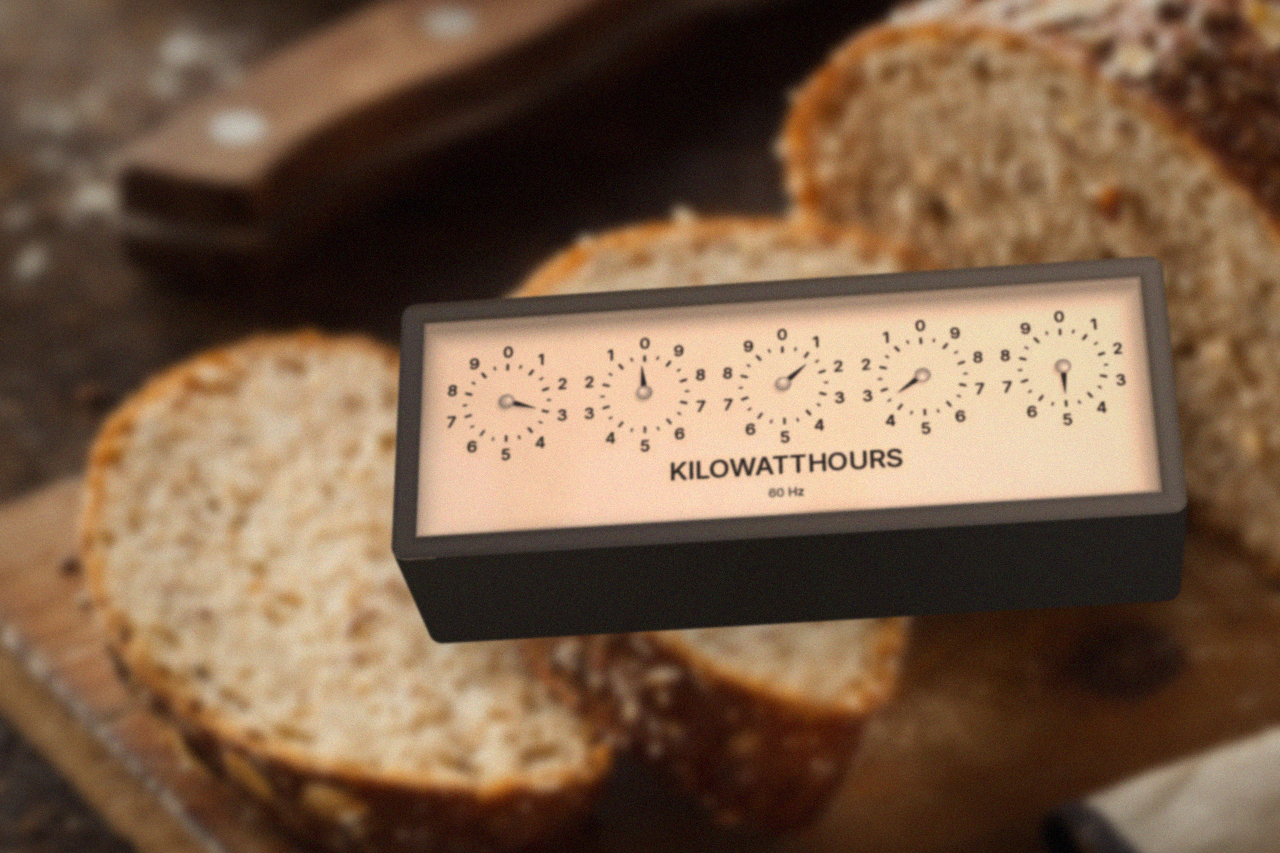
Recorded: kWh 30135
